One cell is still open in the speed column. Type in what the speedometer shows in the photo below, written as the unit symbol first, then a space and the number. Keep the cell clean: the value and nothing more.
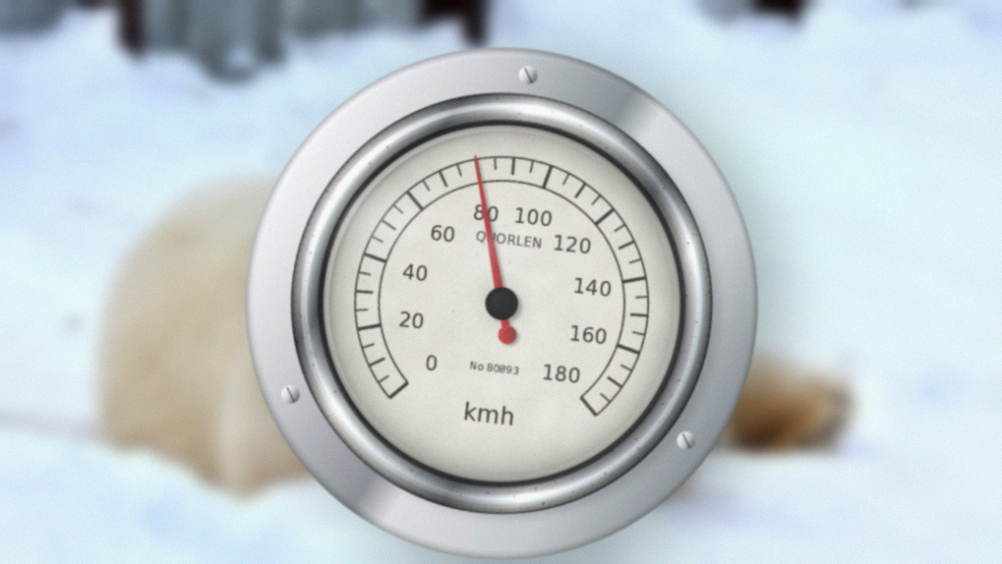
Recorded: km/h 80
